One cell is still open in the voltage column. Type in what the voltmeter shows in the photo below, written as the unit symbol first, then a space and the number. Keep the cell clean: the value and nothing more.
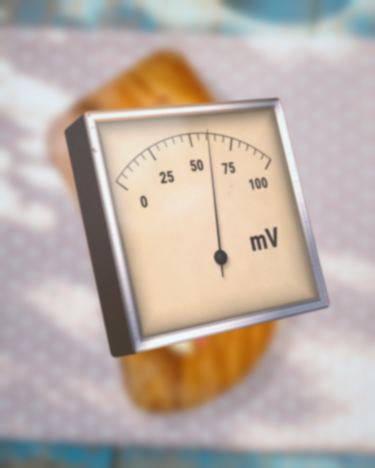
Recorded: mV 60
